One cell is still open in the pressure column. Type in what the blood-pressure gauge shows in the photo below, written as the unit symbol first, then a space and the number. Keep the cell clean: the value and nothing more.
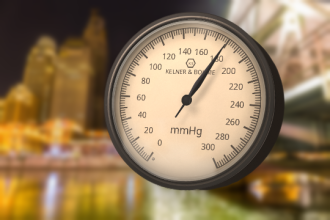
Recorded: mmHg 180
